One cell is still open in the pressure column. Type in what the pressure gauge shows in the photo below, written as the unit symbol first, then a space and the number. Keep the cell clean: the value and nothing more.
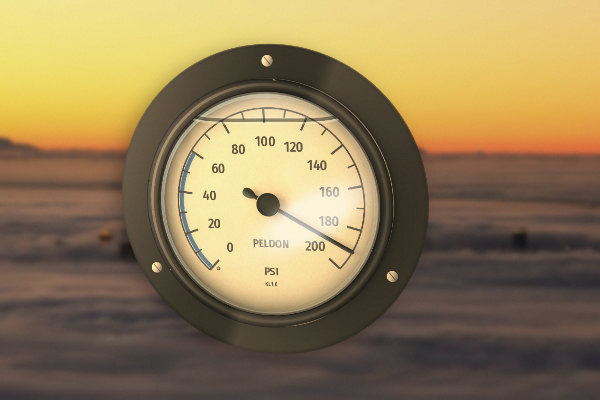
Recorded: psi 190
